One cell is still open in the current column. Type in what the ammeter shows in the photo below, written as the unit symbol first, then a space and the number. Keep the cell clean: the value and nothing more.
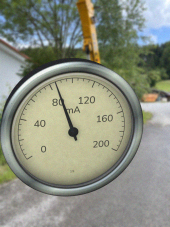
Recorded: mA 85
